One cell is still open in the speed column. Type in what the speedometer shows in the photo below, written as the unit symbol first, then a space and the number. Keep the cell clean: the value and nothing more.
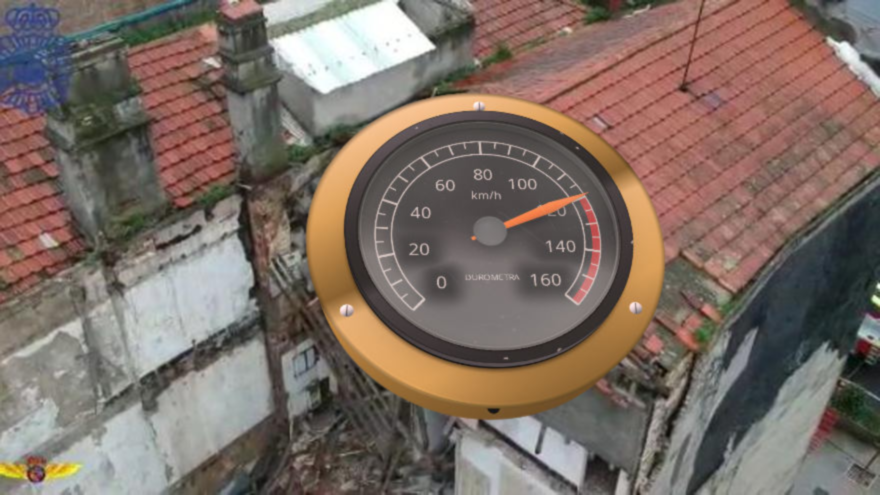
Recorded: km/h 120
